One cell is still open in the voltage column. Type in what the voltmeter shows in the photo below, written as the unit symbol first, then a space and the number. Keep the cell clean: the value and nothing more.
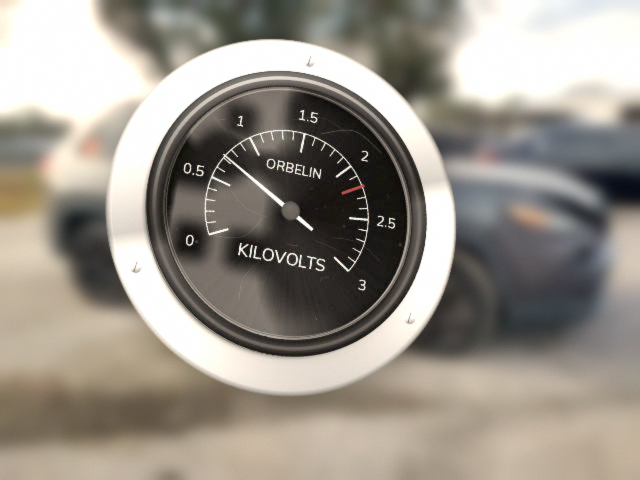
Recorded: kV 0.7
